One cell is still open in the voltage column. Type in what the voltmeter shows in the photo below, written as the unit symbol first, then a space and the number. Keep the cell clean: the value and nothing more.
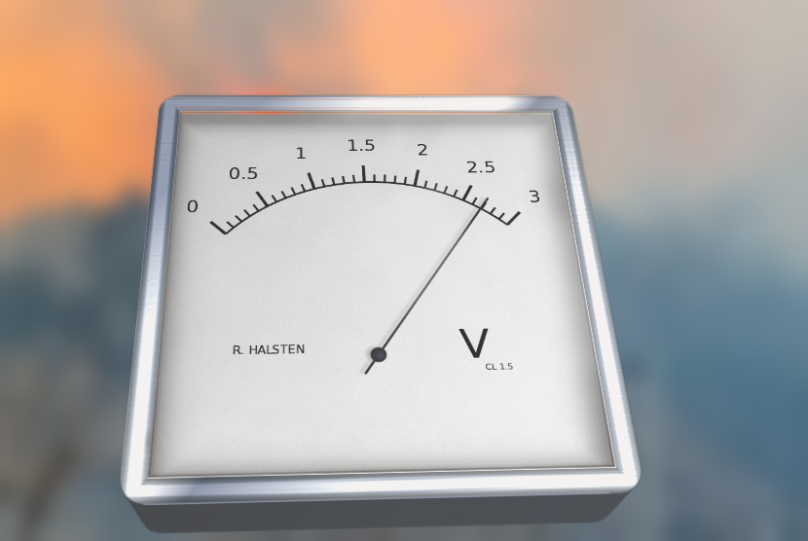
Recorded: V 2.7
